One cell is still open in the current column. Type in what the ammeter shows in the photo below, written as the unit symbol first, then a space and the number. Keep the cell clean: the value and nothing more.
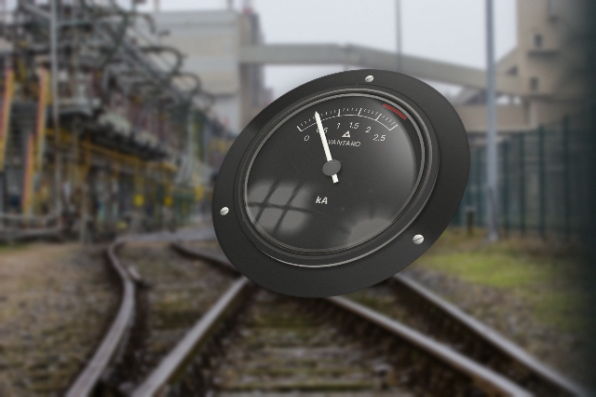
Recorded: kA 0.5
